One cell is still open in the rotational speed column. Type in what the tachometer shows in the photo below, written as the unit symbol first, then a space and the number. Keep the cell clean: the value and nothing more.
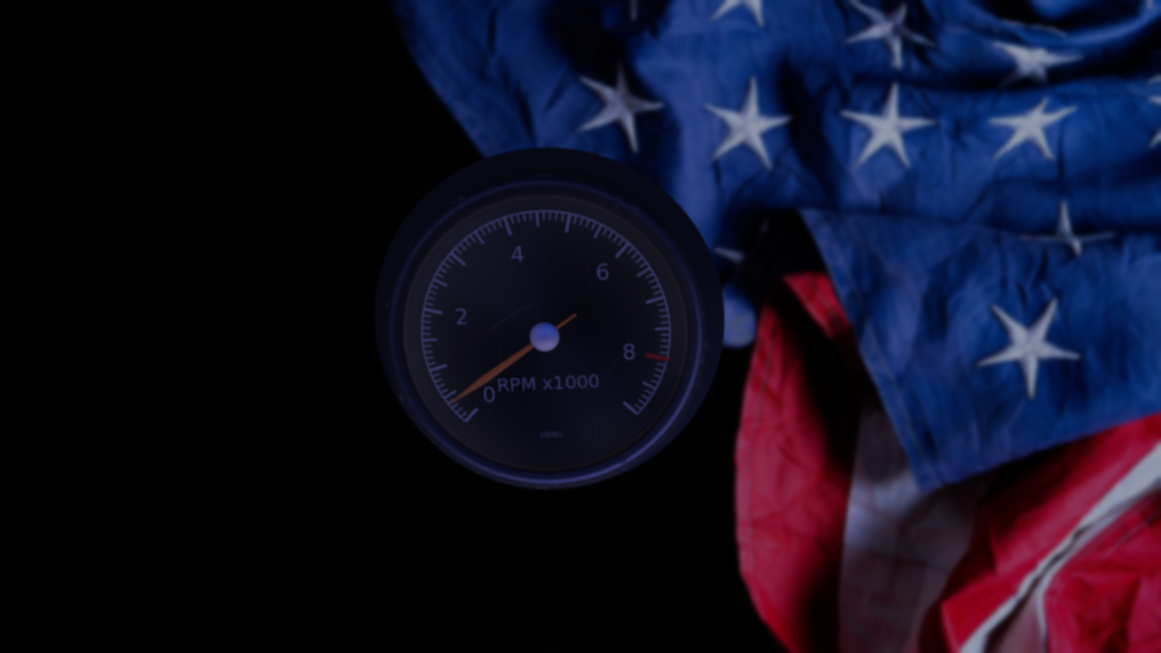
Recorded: rpm 400
